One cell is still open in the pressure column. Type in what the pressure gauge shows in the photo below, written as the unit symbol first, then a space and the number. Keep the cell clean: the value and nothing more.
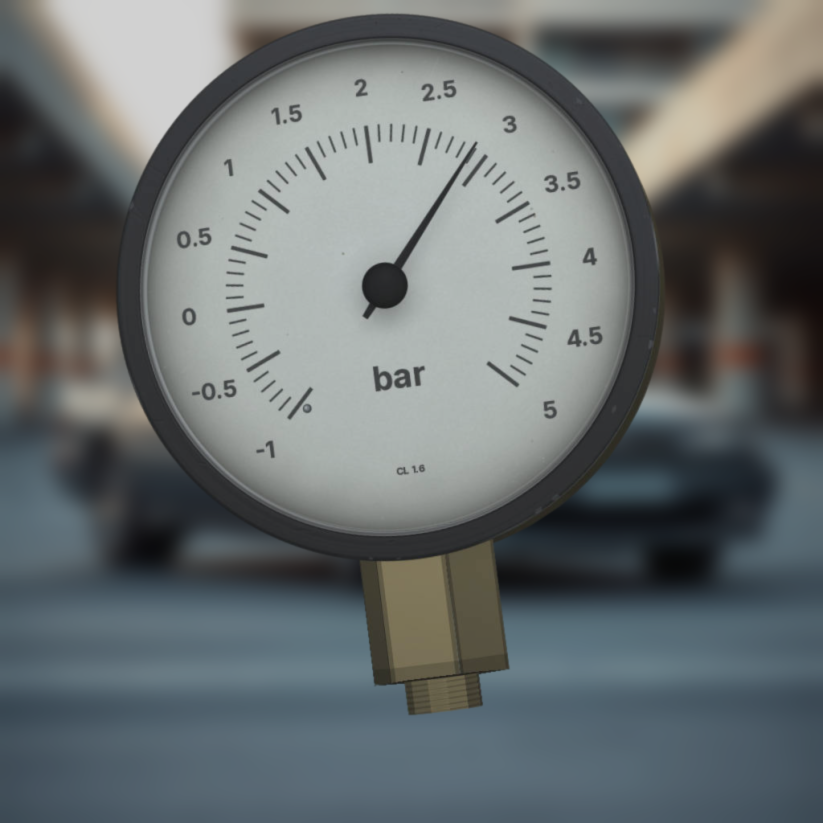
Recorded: bar 2.9
